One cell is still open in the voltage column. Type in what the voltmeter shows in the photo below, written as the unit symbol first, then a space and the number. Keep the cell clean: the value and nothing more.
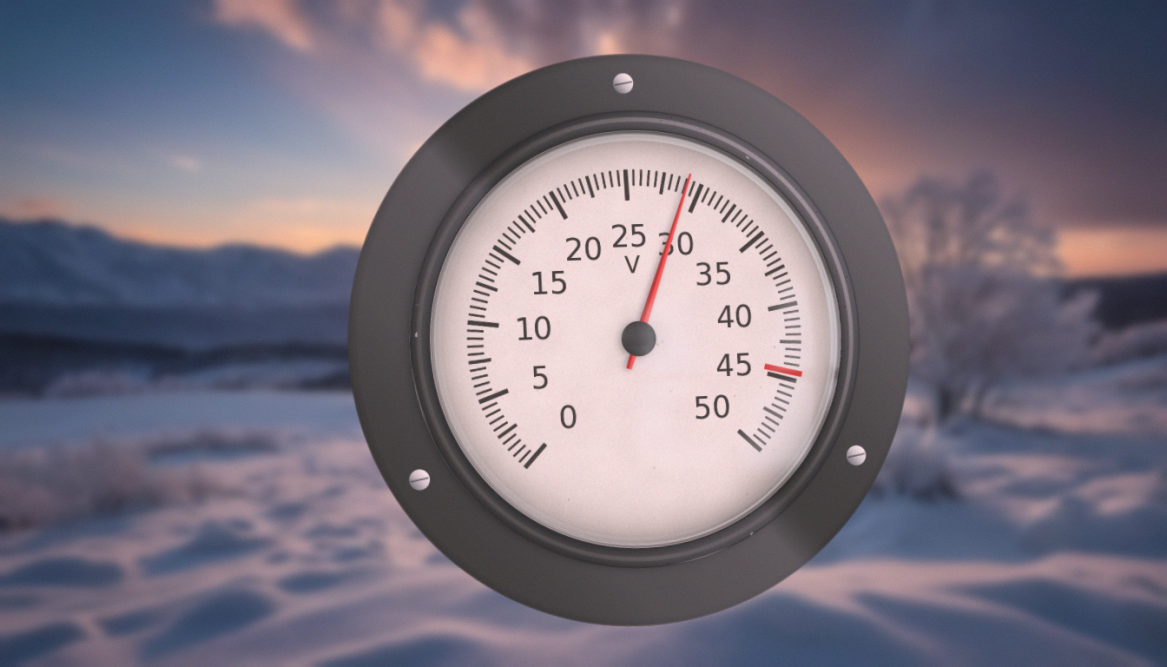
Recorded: V 29
